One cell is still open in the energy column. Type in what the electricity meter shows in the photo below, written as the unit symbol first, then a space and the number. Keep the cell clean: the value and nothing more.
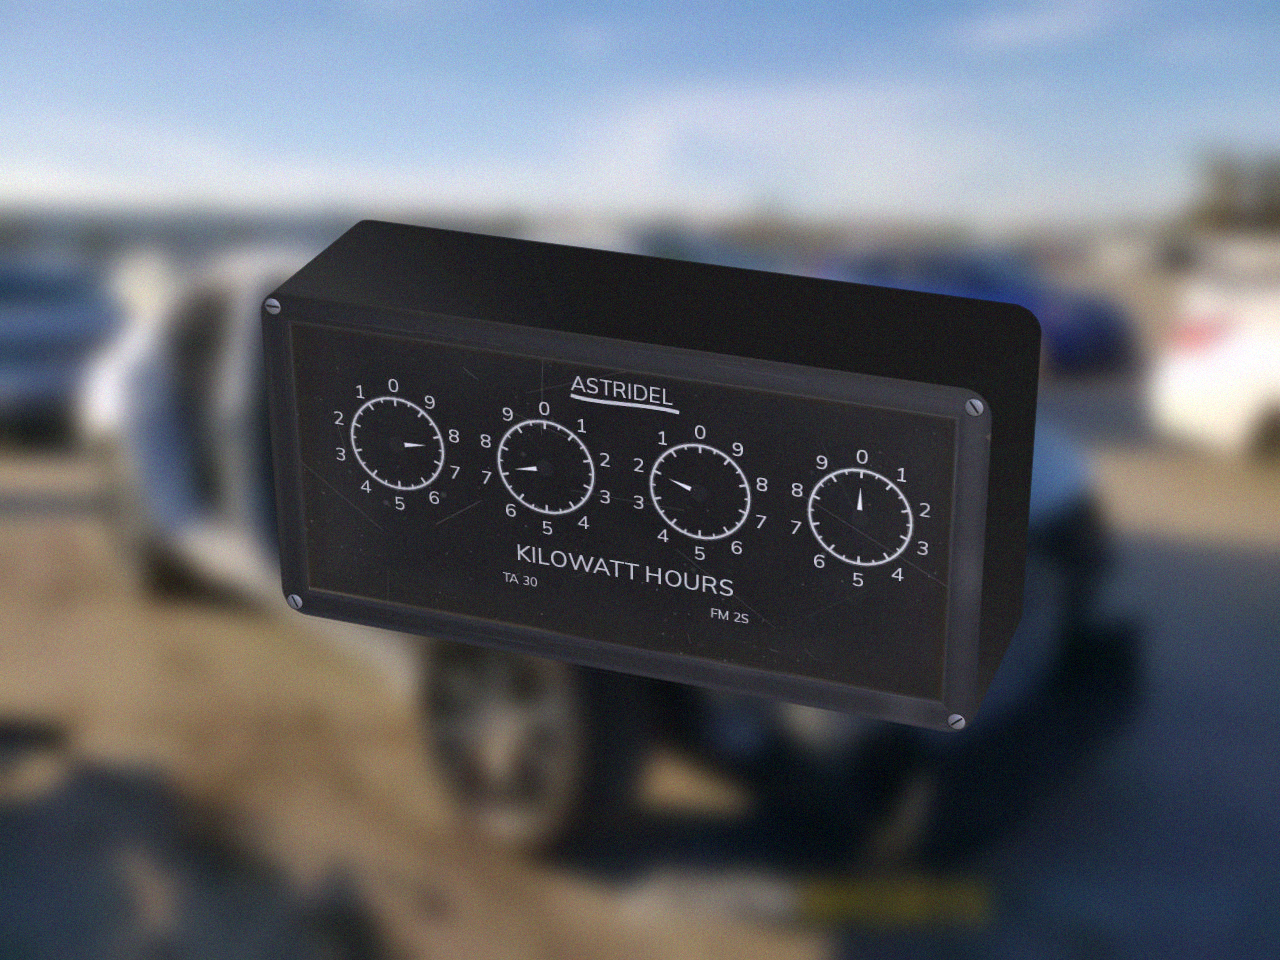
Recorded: kWh 7720
